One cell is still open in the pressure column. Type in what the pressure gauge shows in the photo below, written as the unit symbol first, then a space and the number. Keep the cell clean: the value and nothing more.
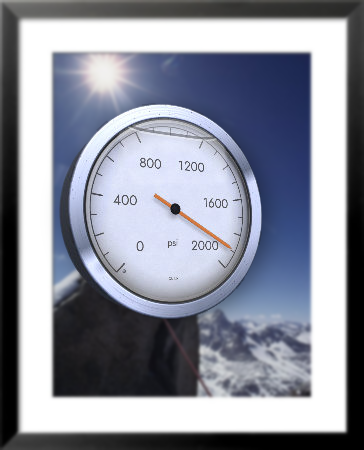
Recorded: psi 1900
